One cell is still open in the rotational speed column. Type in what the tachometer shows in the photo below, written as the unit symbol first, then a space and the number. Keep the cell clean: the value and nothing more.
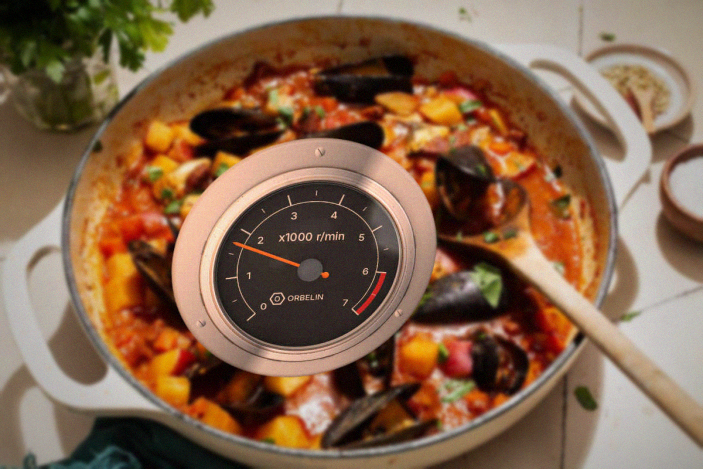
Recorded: rpm 1750
